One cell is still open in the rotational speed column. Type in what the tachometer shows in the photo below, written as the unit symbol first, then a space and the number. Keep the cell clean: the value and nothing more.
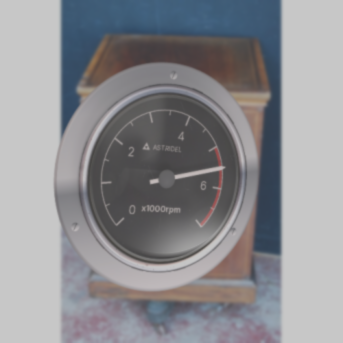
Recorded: rpm 5500
